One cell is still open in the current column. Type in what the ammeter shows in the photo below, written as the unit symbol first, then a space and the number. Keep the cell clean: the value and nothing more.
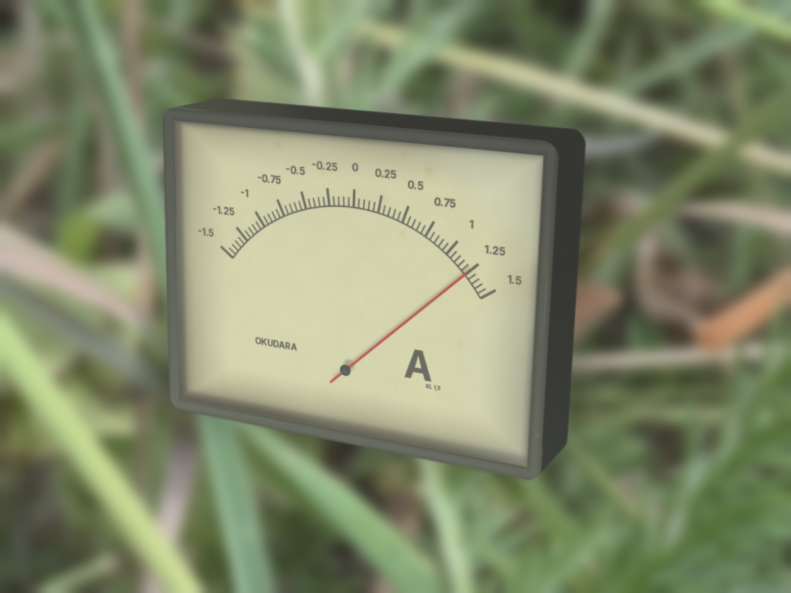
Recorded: A 1.25
